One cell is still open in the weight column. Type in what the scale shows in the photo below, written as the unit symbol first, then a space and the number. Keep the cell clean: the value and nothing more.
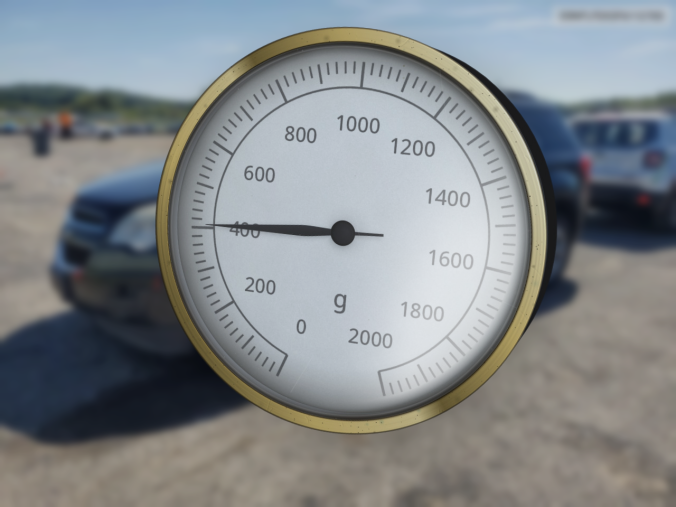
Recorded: g 410
